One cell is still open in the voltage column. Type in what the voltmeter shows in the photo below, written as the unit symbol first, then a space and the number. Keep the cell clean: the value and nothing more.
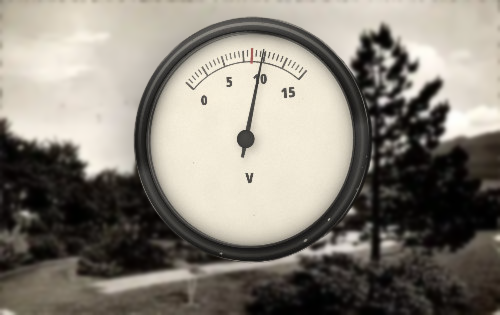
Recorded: V 10
